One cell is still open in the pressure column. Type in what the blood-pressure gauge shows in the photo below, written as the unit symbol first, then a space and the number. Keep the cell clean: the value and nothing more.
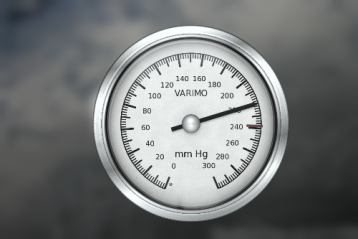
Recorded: mmHg 220
